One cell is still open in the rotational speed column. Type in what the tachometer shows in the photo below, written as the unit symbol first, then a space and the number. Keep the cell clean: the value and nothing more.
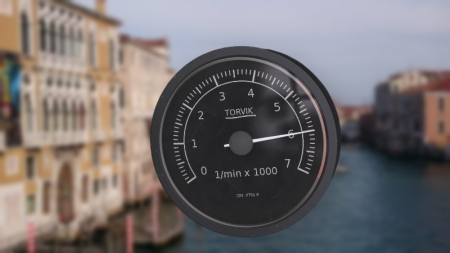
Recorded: rpm 6000
